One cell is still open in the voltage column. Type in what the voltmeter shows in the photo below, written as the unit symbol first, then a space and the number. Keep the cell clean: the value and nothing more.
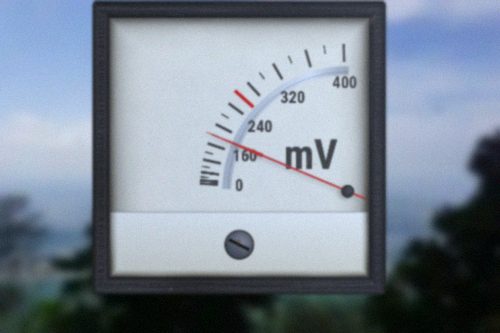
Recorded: mV 180
